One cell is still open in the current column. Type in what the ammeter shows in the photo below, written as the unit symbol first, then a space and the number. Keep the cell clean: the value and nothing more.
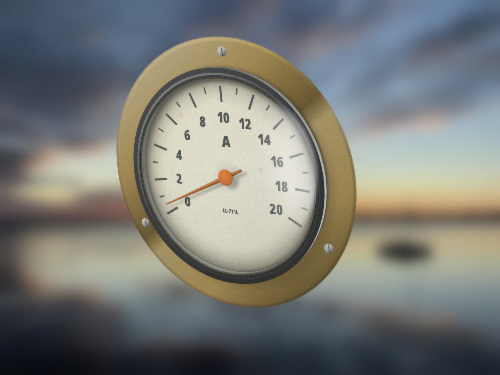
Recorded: A 0.5
